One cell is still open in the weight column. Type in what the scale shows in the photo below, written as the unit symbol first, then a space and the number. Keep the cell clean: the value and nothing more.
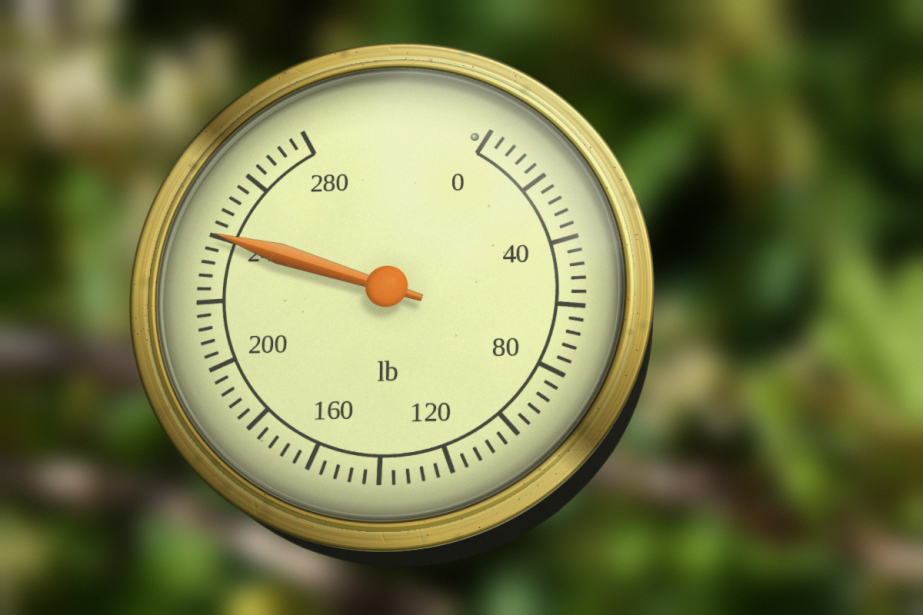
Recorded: lb 240
